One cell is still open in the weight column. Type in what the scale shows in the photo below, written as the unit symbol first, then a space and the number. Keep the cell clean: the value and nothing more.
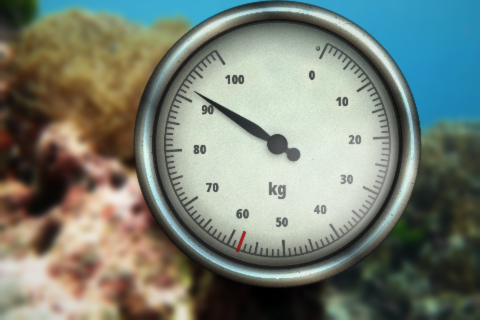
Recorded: kg 92
